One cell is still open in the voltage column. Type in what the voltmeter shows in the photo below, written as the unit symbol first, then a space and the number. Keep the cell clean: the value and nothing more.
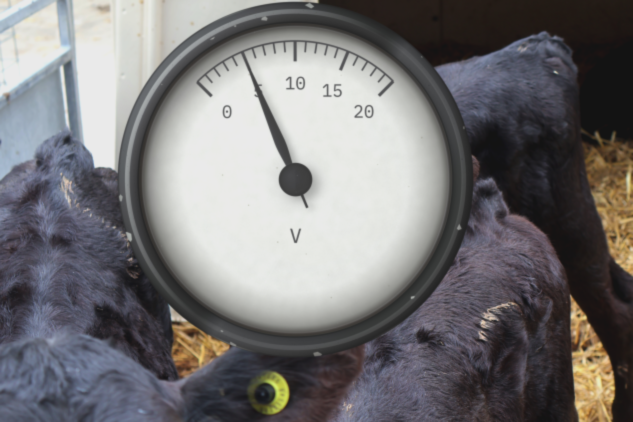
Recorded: V 5
